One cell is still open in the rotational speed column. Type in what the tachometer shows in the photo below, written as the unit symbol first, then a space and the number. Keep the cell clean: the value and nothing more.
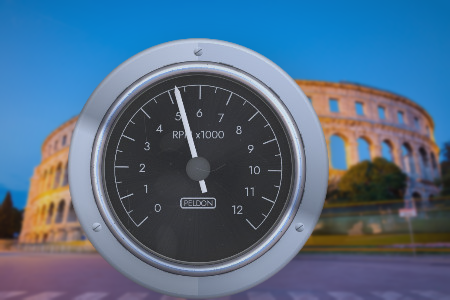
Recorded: rpm 5250
